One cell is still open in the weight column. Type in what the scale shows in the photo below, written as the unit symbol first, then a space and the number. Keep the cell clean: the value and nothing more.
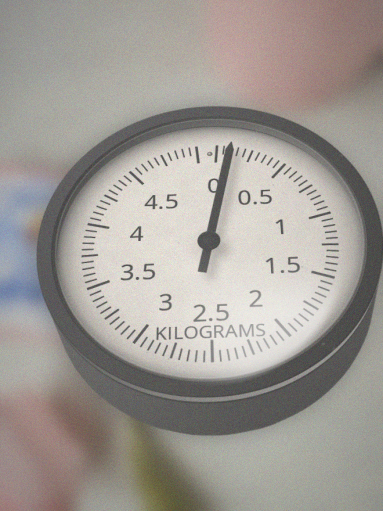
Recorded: kg 0.1
